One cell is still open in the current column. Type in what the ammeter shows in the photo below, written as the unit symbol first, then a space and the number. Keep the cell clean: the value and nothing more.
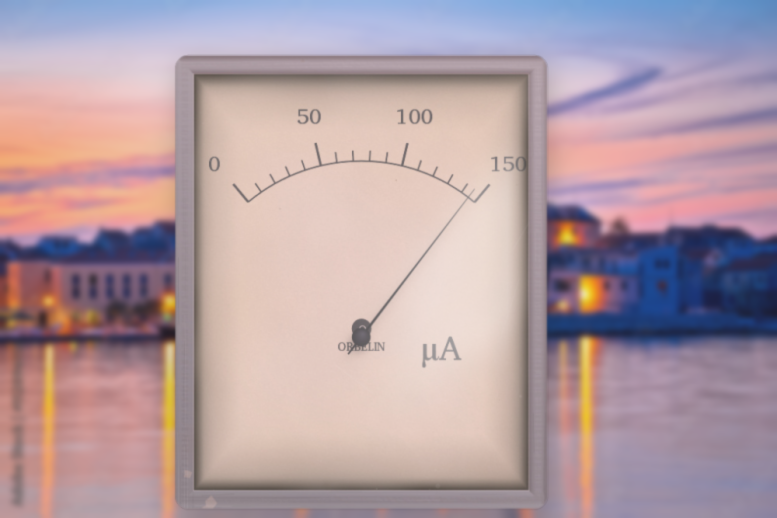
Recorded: µA 145
